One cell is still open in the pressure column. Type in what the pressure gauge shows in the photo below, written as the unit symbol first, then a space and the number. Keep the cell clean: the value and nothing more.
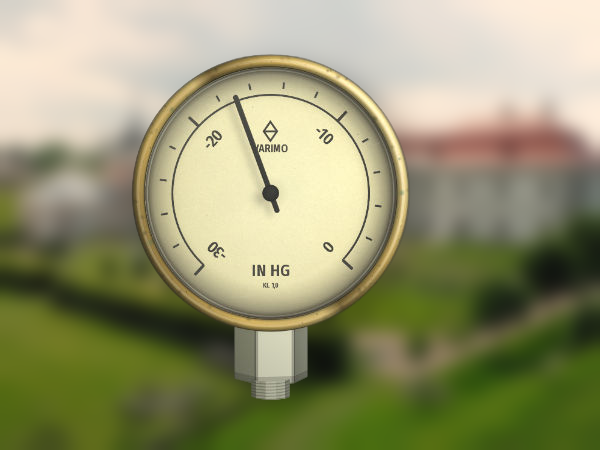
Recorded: inHg -17
